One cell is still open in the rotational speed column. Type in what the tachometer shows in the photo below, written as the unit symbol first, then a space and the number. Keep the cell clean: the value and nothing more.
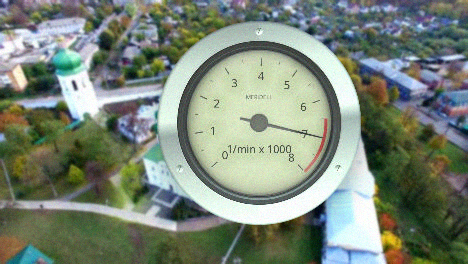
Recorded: rpm 7000
